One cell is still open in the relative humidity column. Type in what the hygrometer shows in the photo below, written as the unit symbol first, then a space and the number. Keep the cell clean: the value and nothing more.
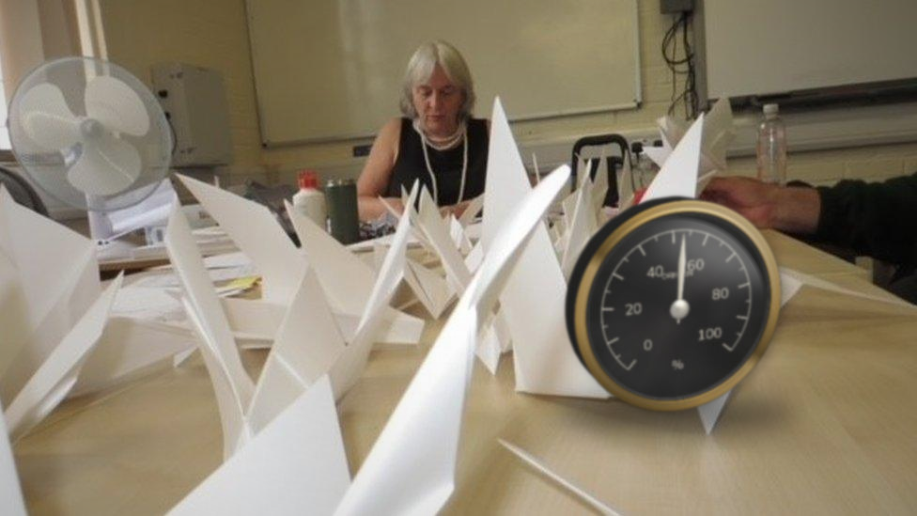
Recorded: % 52.5
